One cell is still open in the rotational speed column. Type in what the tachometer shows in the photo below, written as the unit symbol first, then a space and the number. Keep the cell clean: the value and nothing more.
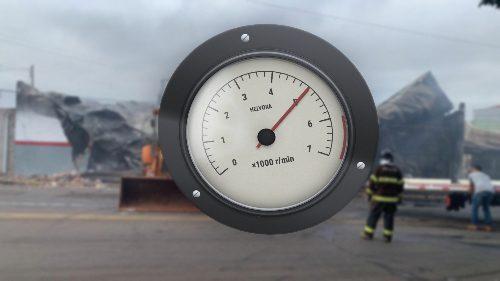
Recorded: rpm 5000
